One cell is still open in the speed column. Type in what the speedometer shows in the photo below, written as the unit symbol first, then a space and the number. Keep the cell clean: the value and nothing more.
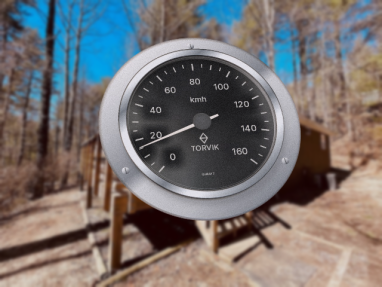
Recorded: km/h 15
